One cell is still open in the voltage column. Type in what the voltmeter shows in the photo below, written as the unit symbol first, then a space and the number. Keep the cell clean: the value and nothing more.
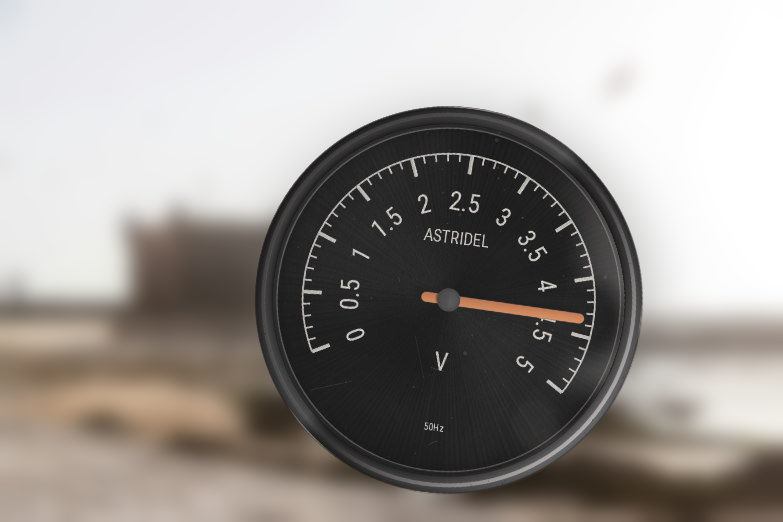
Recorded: V 4.35
